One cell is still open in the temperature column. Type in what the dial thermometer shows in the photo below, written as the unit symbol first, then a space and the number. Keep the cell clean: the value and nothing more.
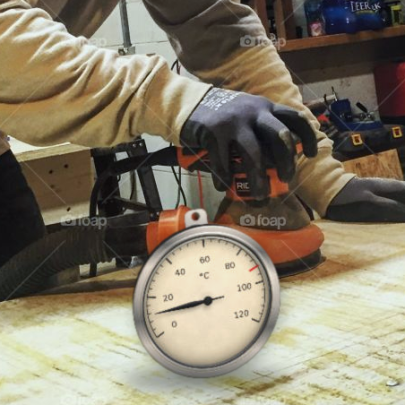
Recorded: °C 12
